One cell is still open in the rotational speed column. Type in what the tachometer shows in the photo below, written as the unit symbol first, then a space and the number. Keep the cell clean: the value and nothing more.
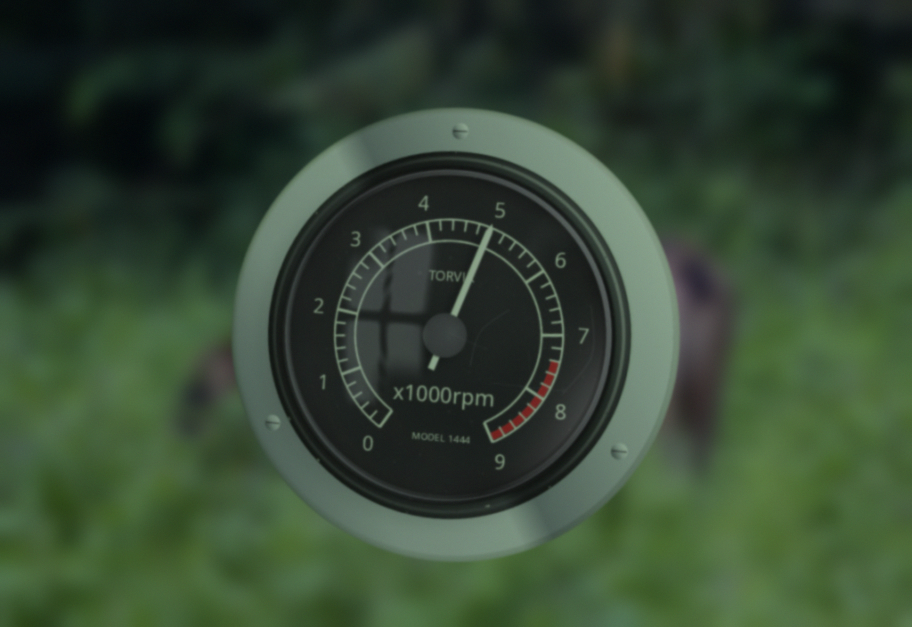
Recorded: rpm 5000
